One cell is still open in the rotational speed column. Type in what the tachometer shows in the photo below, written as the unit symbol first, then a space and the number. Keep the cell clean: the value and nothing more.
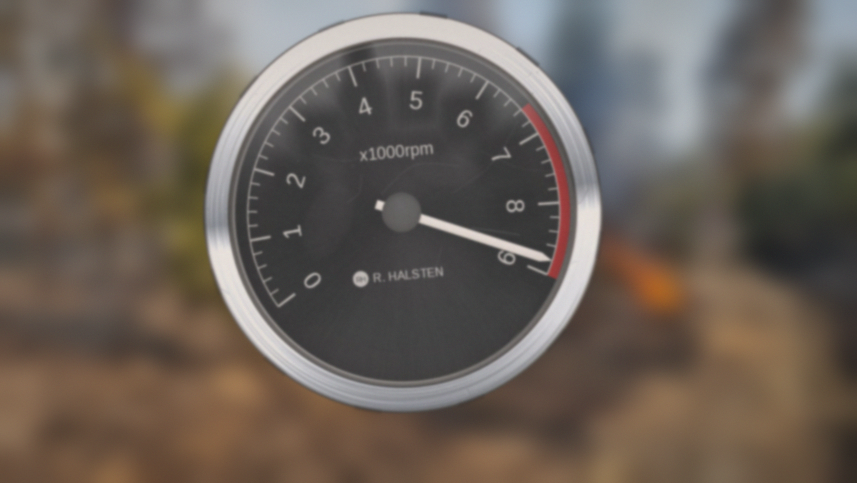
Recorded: rpm 8800
